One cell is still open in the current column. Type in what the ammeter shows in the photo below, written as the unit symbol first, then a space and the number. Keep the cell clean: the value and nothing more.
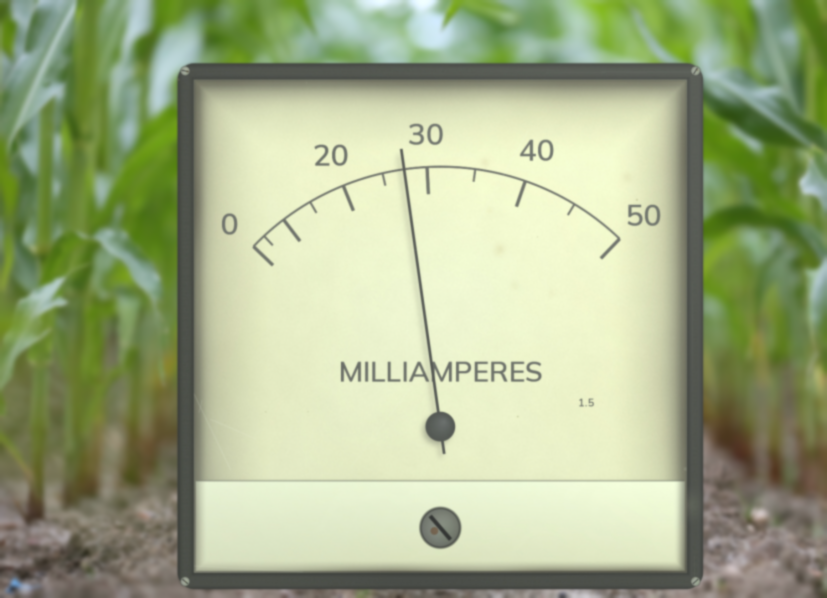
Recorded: mA 27.5
